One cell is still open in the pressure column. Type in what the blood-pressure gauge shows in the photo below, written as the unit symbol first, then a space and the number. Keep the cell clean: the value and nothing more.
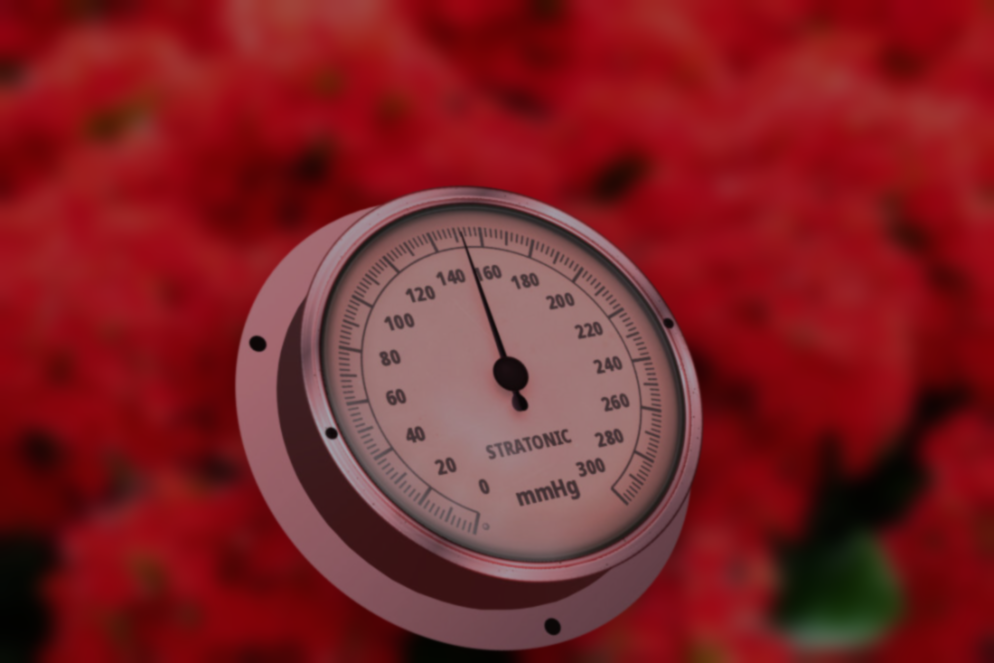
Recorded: mmHg 150
